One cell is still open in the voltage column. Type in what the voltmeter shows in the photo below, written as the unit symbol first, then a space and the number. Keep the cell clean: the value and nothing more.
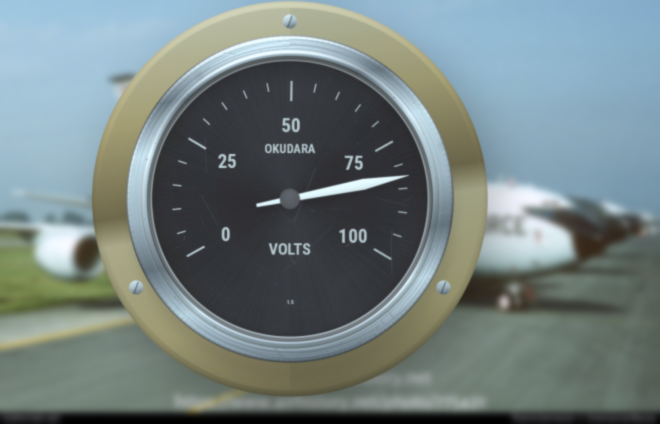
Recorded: V 82.5
